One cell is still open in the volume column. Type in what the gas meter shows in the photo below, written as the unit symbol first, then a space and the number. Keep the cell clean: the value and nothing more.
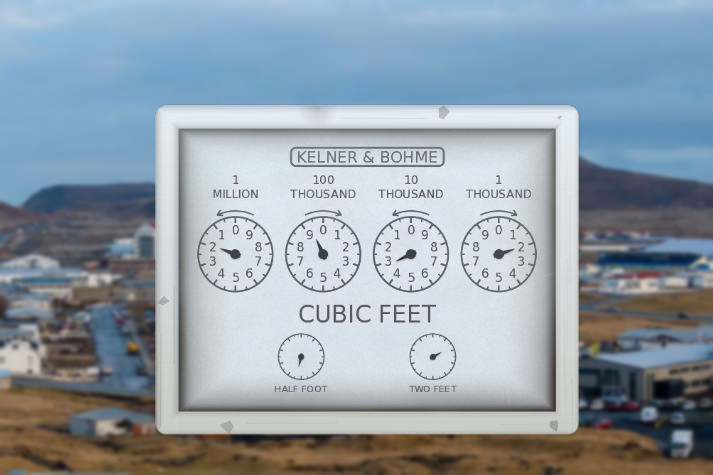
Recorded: ft³ 193200
